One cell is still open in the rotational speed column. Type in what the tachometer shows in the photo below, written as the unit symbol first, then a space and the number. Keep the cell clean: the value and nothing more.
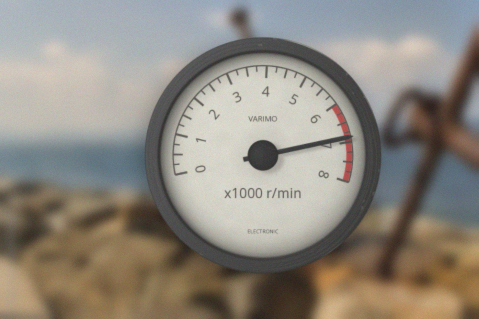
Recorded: rpm 6875
